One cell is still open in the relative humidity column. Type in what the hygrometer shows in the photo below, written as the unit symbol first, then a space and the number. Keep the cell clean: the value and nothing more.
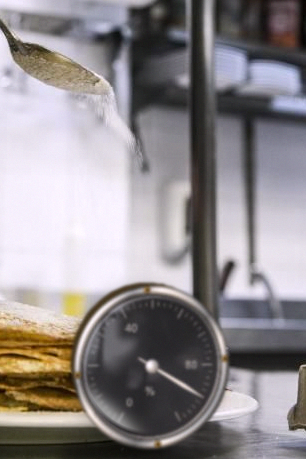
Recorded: % 90
